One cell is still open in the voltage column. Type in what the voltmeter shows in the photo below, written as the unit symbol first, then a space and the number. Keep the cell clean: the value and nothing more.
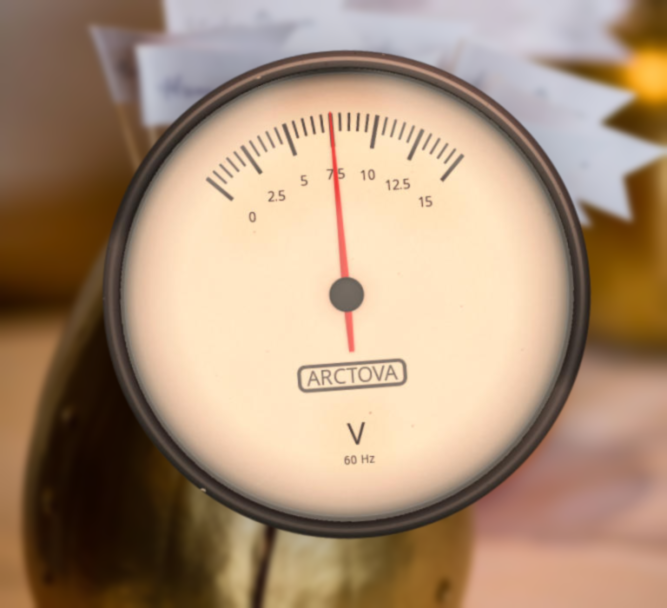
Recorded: V 7.5
